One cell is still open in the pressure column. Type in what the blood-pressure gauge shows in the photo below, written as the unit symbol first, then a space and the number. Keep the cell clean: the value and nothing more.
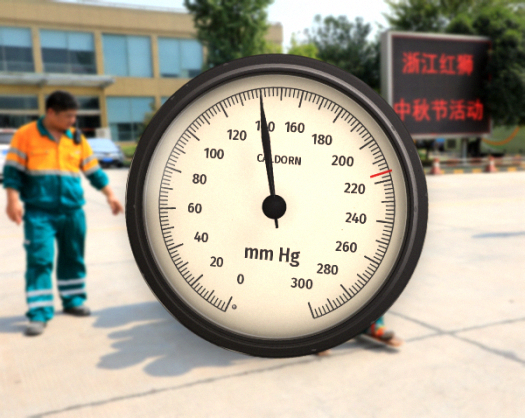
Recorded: mmHg 140
